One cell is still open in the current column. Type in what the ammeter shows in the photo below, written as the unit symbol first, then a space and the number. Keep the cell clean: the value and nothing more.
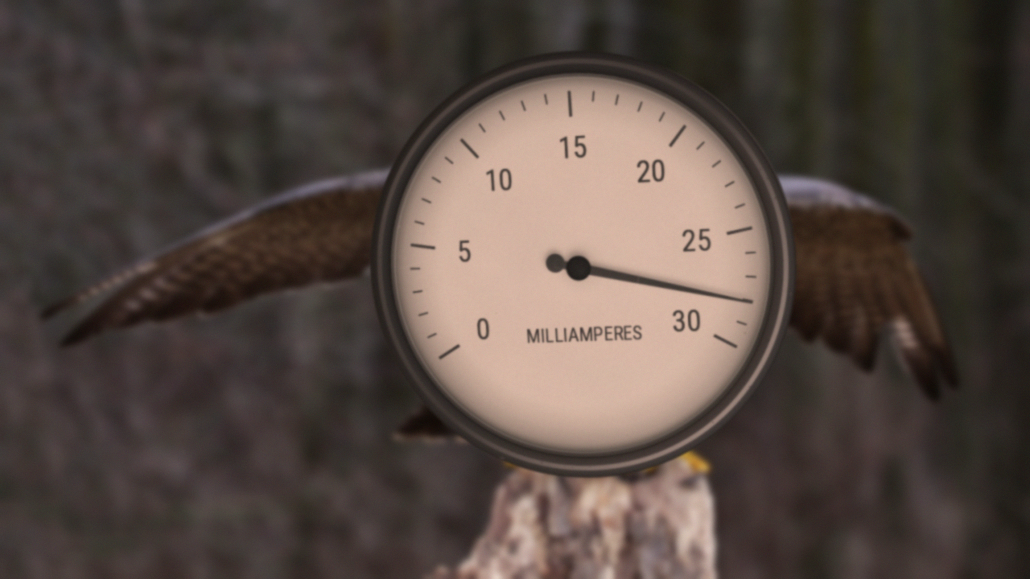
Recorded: mA 28
